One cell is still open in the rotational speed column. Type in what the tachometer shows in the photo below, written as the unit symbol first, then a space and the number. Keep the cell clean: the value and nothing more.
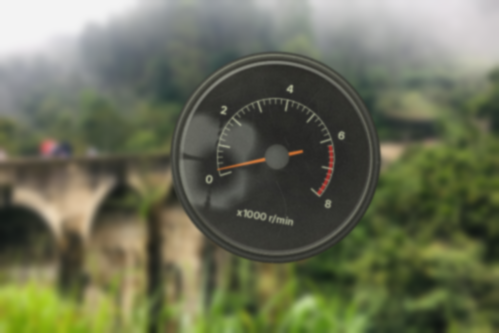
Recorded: rpm 200
